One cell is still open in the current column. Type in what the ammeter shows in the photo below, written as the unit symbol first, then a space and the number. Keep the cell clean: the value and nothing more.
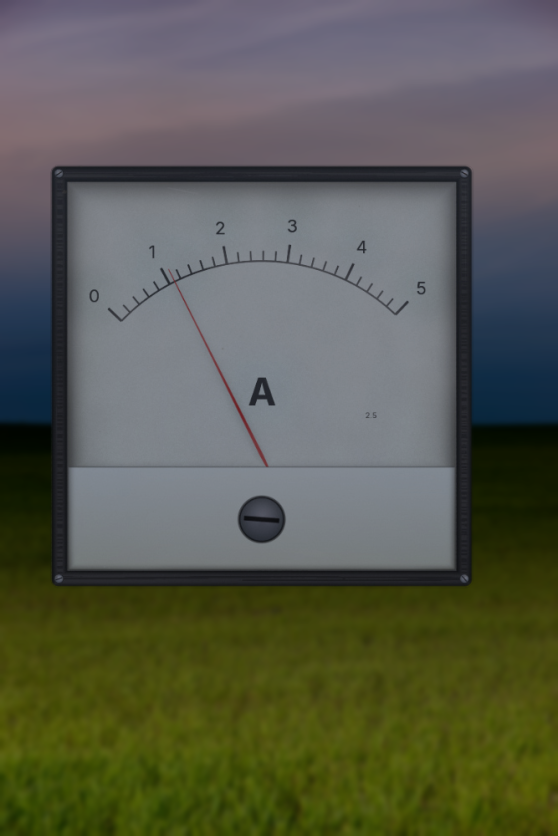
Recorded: A 1.1
